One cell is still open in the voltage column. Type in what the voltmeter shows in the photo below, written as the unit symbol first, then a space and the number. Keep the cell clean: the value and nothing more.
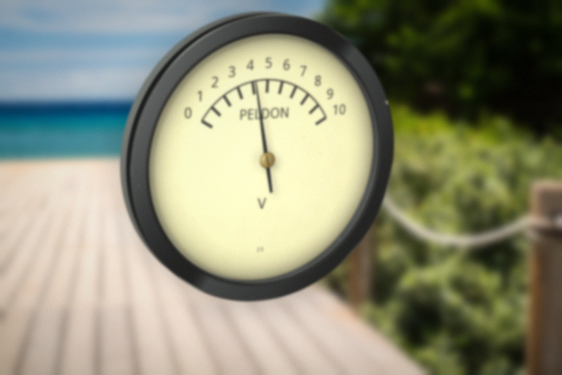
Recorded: V 4
